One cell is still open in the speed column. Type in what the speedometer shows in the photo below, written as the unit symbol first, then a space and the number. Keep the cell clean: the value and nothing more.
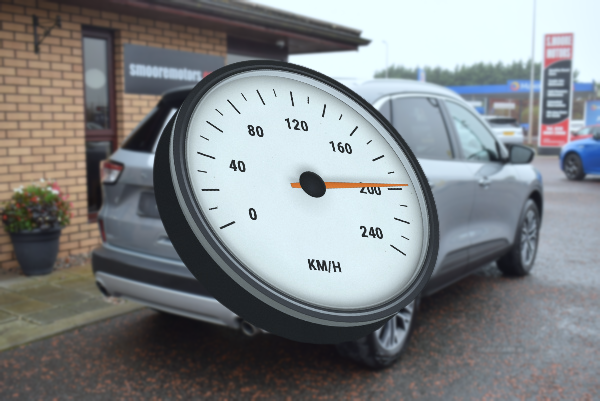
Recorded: km/h 200
